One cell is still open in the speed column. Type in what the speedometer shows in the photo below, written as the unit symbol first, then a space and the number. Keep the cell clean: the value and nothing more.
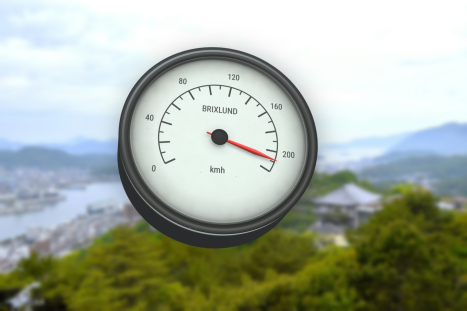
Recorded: km/h 210
